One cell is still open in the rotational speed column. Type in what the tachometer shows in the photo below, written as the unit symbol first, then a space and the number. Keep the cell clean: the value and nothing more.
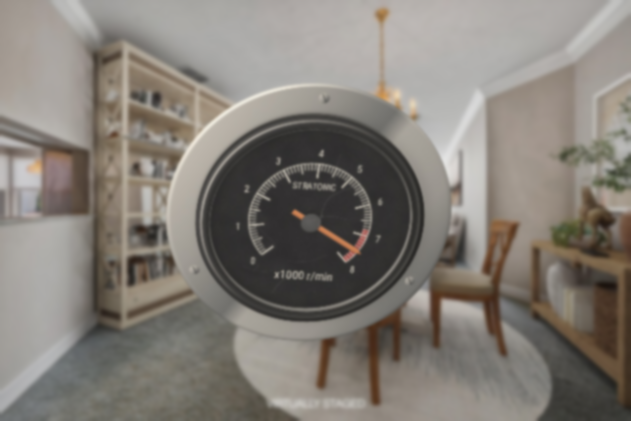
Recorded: rpm 7500
